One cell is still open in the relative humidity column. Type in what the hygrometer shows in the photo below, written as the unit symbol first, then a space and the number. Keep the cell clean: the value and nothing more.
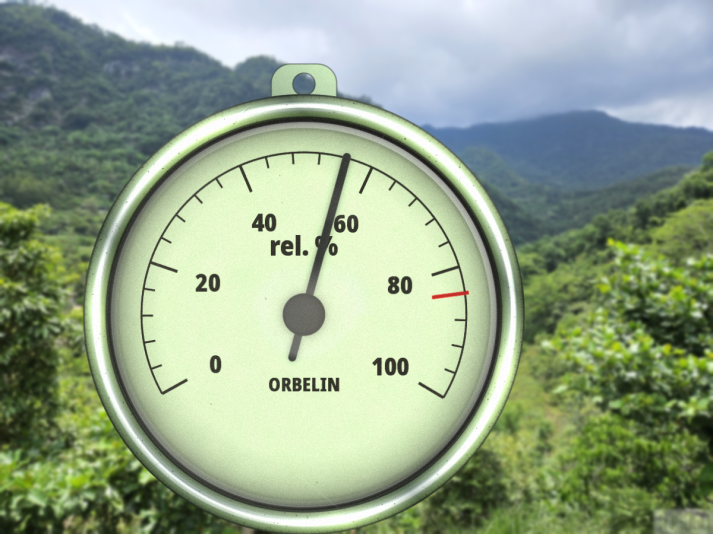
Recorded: % 56
